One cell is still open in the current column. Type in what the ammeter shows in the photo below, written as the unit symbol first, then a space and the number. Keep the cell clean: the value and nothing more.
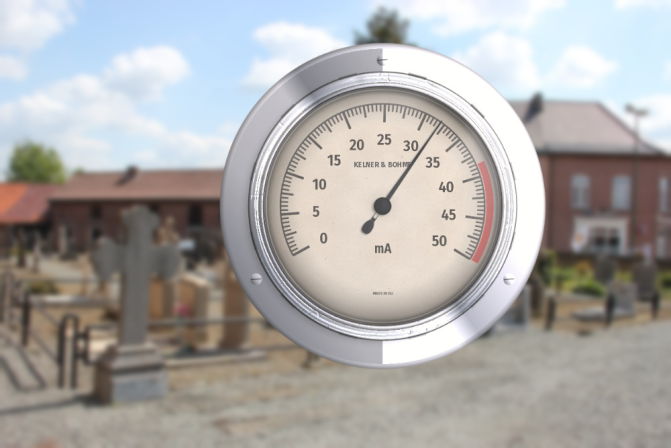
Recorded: mA 32
